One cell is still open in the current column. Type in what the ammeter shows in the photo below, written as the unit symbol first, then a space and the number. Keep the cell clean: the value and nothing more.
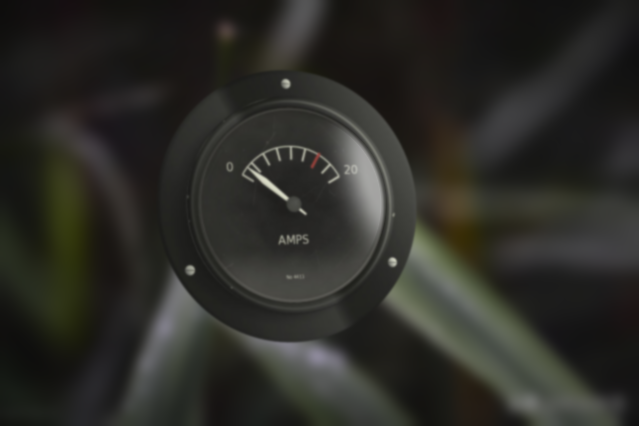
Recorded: A 1.25
